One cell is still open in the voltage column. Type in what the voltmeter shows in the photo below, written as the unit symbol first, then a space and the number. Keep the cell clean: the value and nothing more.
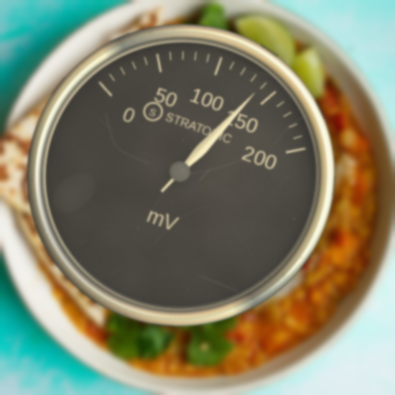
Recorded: mV 140
